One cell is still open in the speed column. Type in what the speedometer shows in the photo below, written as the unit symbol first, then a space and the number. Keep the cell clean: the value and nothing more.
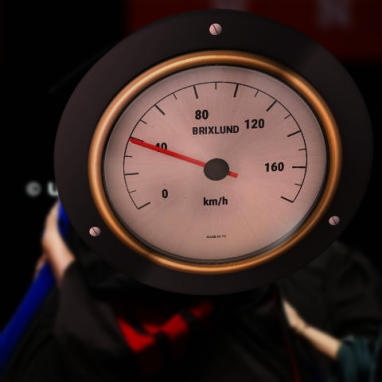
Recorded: km/h 40
